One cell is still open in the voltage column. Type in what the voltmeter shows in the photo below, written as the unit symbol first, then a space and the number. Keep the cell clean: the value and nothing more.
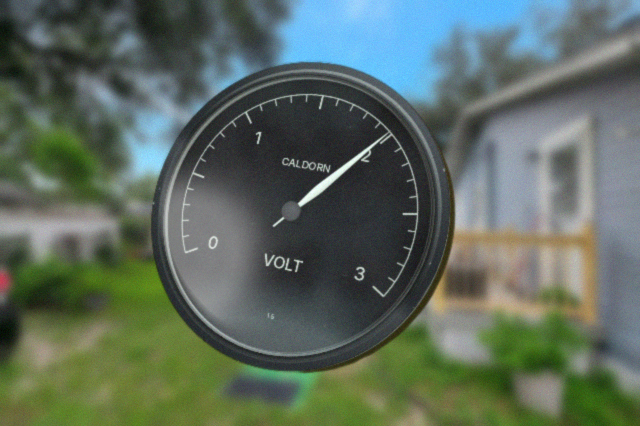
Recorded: V 2
